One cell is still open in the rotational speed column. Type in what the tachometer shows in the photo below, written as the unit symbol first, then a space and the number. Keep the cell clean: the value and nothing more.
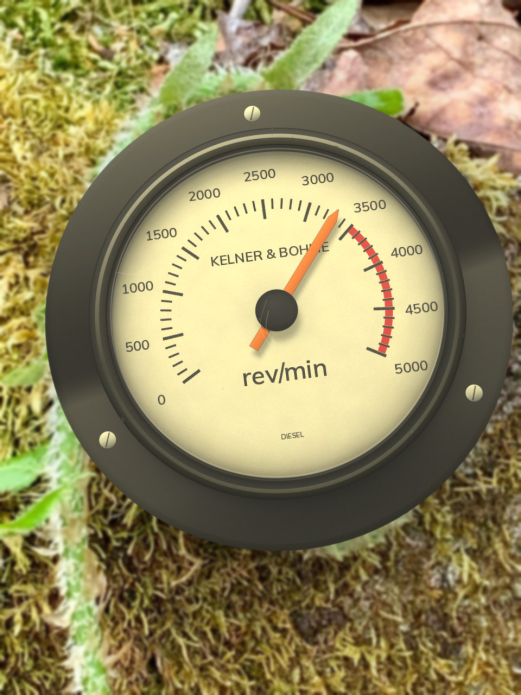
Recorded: rpm 3300
